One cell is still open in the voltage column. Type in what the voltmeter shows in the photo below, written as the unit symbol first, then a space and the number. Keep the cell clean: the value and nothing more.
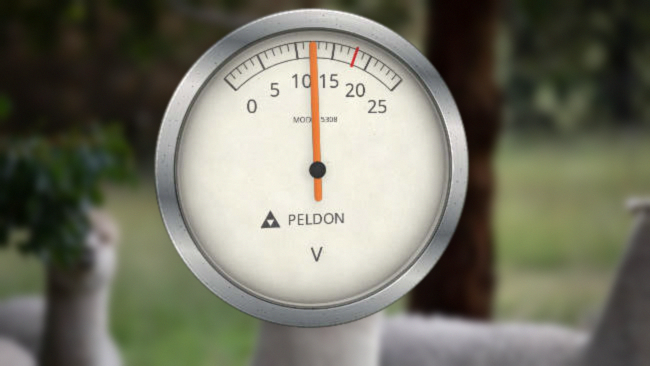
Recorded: V 12
